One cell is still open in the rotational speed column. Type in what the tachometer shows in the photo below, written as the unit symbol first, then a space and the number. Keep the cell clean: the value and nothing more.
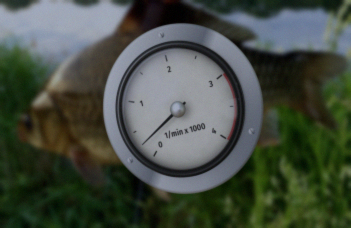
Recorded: rpm 250
